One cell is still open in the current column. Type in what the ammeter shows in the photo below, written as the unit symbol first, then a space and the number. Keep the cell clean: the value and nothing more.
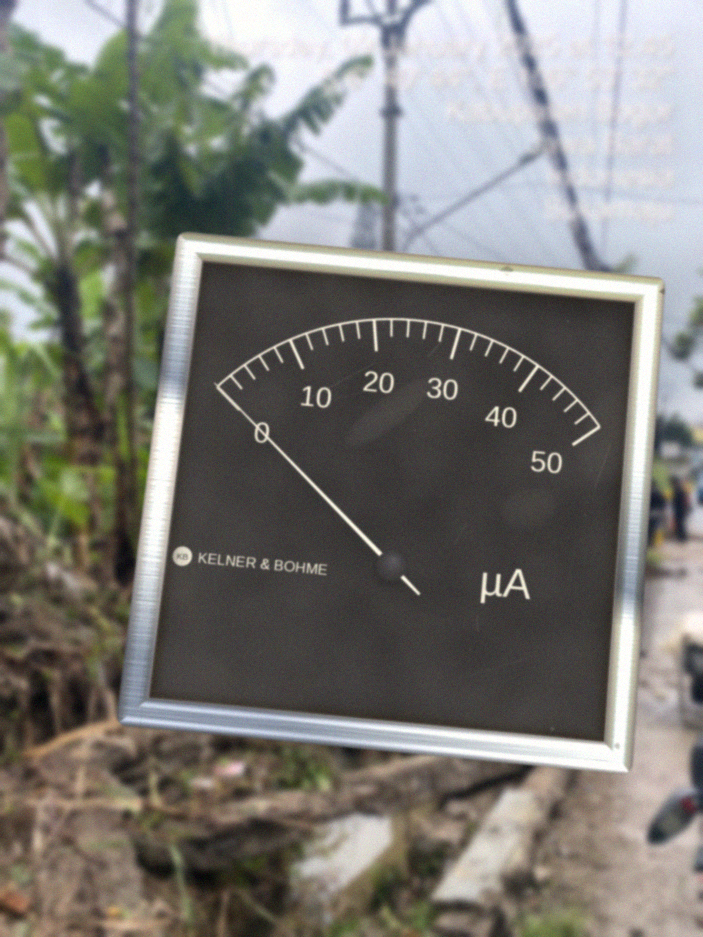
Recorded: µA 0
